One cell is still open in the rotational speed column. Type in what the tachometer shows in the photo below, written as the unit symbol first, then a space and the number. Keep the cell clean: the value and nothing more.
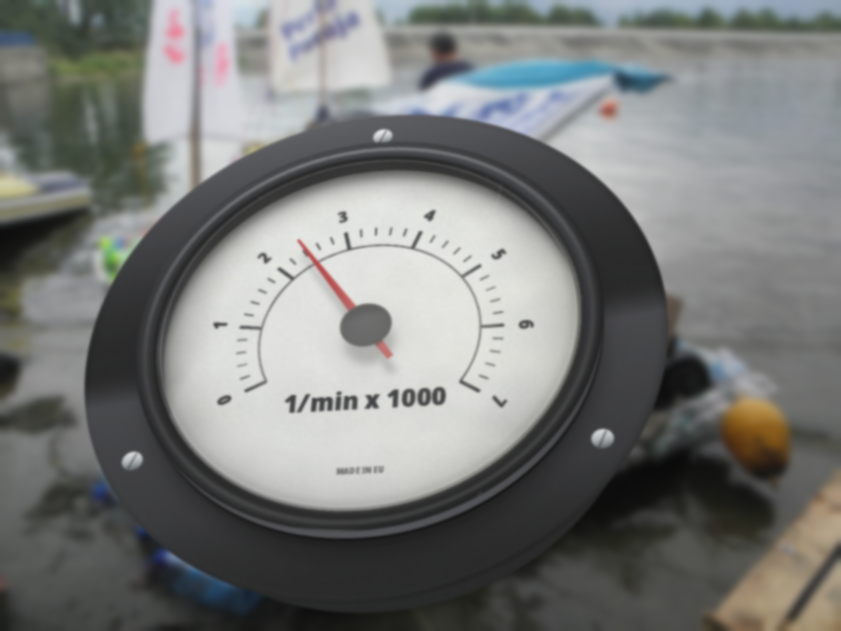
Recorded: rpm 2400
